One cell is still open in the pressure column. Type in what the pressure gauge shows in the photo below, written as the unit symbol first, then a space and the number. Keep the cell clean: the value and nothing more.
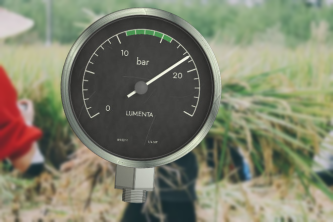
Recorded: bar 18.5
